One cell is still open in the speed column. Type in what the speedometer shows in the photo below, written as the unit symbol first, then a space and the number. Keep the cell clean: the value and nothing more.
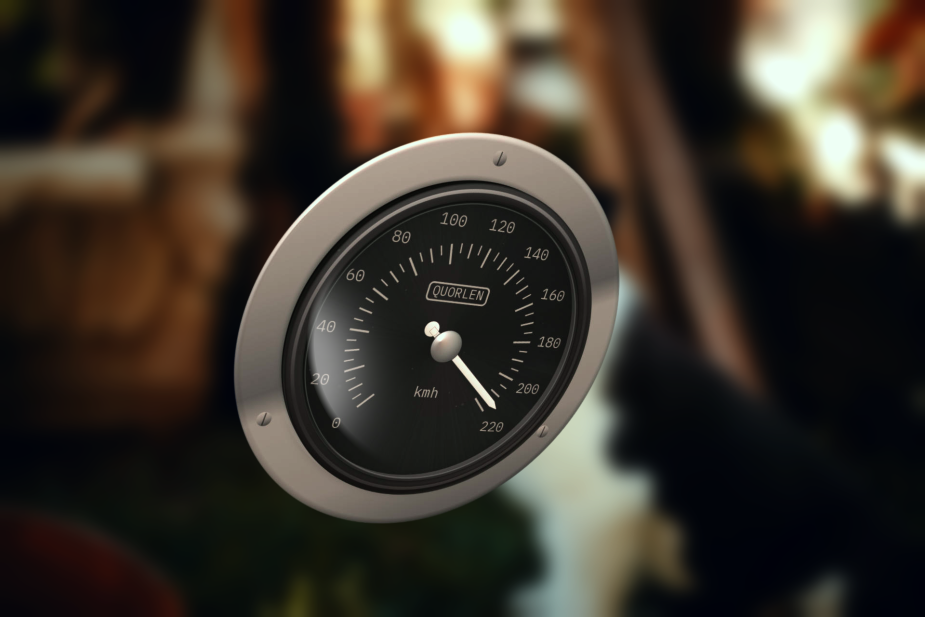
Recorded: km/h 215
